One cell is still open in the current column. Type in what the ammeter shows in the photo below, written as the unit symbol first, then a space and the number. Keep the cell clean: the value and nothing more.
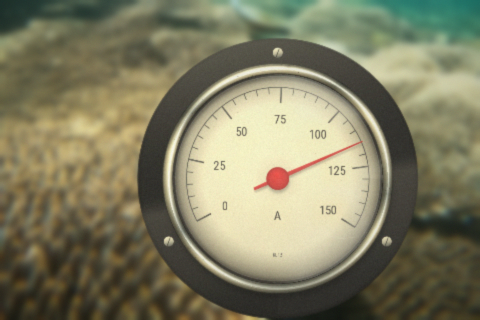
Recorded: A 115
